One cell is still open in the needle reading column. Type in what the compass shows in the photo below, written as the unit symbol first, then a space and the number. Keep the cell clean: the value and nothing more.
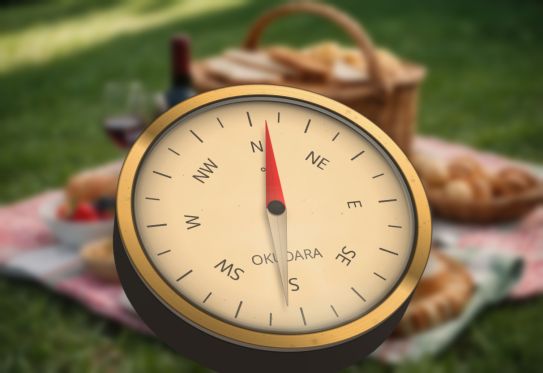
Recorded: ° 7.5
